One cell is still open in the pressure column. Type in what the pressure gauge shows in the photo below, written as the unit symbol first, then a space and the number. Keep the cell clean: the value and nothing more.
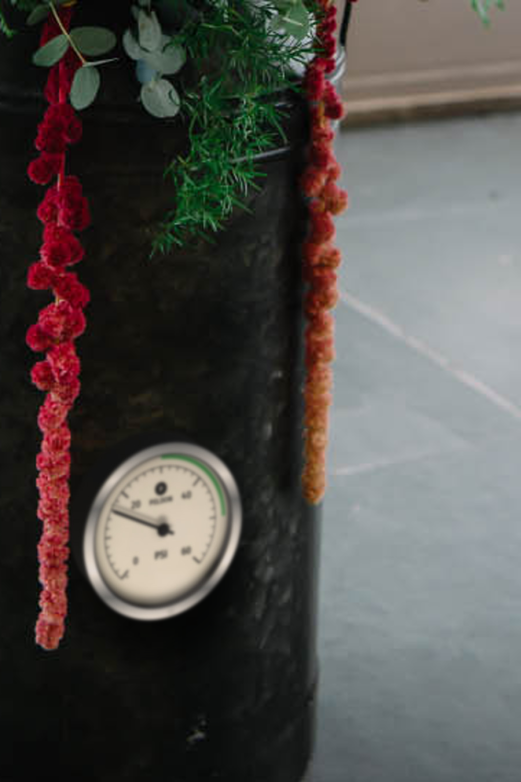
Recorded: psi 16
